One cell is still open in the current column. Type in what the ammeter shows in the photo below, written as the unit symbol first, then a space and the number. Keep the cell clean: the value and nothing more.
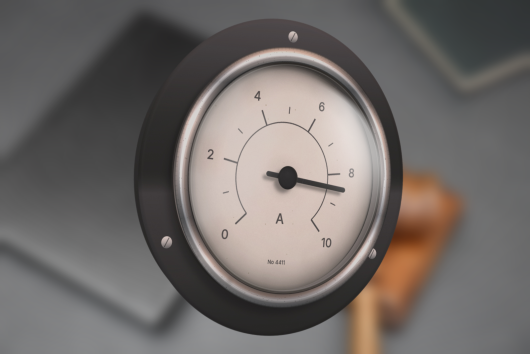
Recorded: A 8.5
